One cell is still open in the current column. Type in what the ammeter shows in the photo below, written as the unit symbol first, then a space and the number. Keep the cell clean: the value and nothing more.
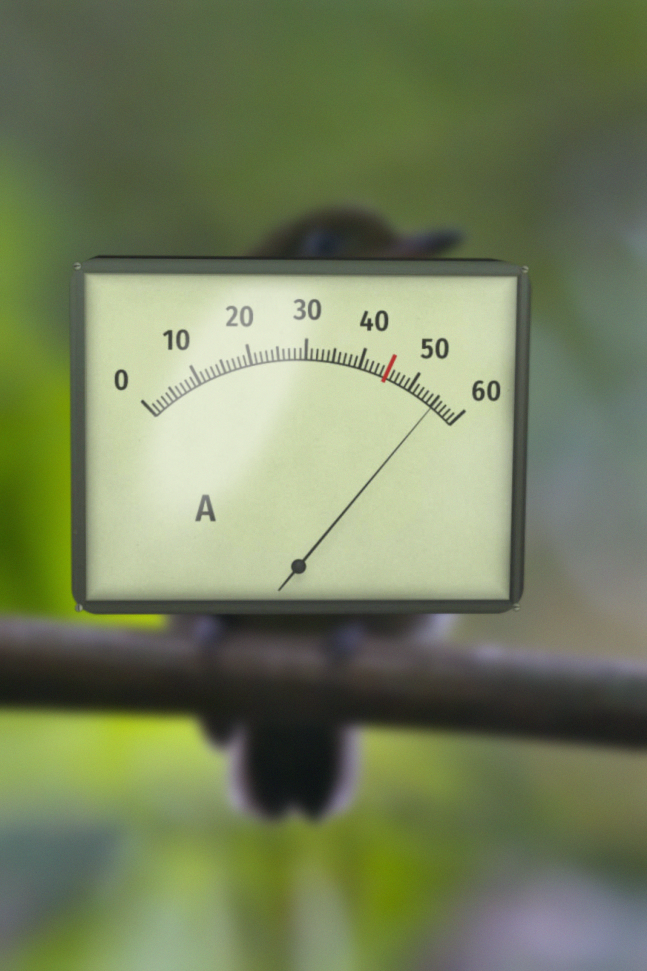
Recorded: A 55
